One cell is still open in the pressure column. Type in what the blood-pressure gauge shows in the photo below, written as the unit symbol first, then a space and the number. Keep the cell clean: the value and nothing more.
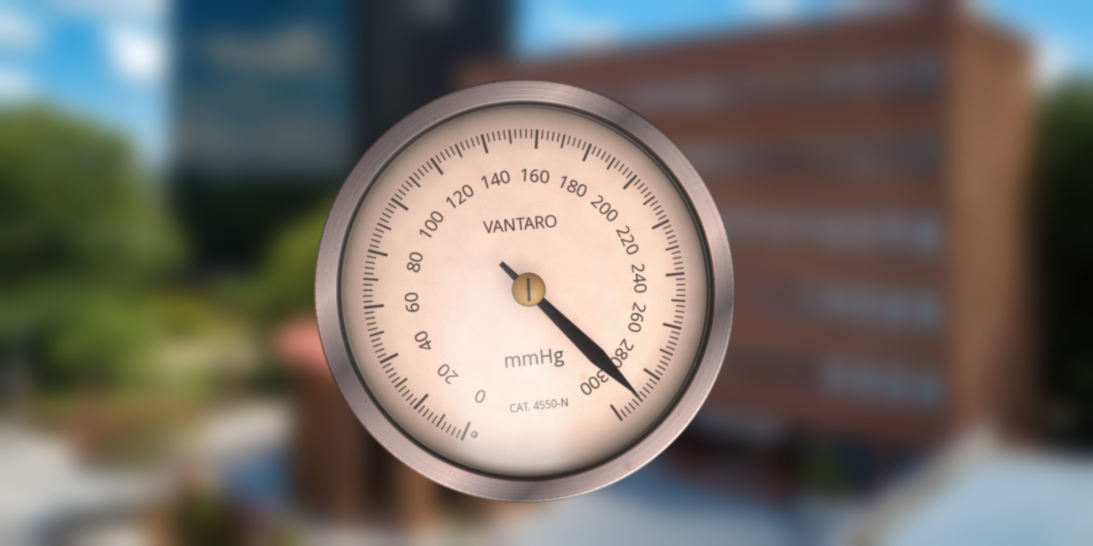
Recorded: mmHg 290
